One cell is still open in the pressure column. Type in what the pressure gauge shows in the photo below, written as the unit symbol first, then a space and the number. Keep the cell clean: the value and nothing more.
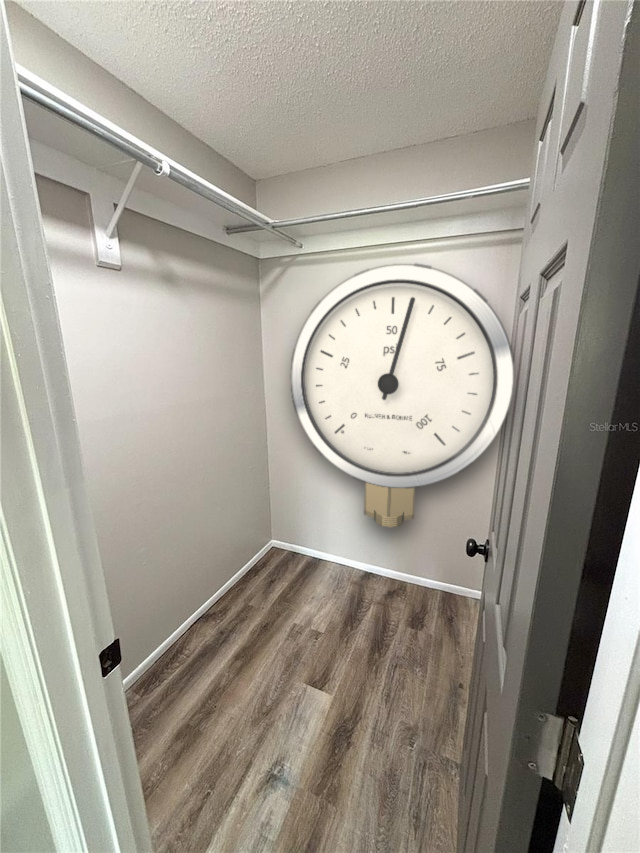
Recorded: psi 55
